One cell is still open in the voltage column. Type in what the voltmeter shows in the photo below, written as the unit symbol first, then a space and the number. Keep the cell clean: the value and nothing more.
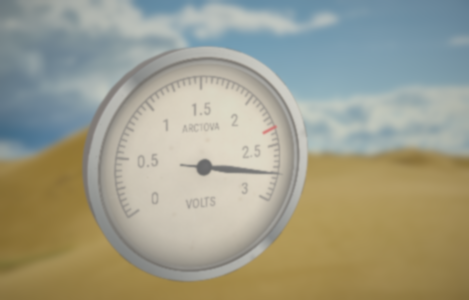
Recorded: V 2.75
